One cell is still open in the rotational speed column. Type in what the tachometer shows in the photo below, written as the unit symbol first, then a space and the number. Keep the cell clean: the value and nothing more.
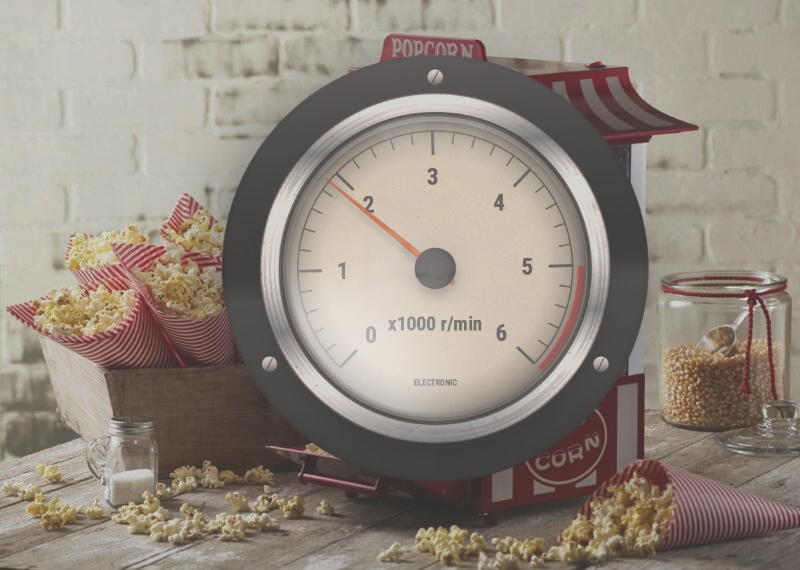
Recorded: rpm 1900
